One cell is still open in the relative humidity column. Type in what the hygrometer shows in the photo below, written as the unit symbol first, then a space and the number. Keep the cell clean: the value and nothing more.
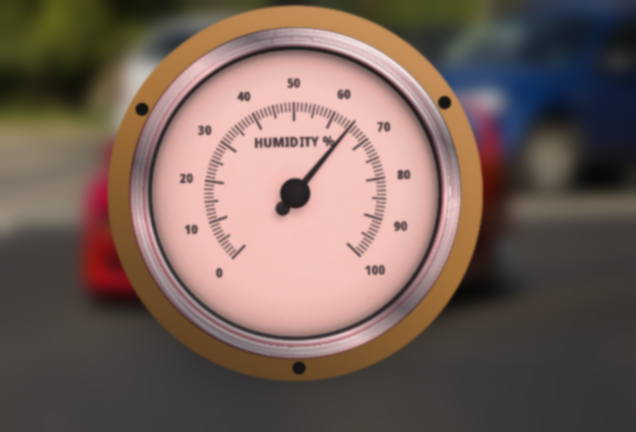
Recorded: % 65
